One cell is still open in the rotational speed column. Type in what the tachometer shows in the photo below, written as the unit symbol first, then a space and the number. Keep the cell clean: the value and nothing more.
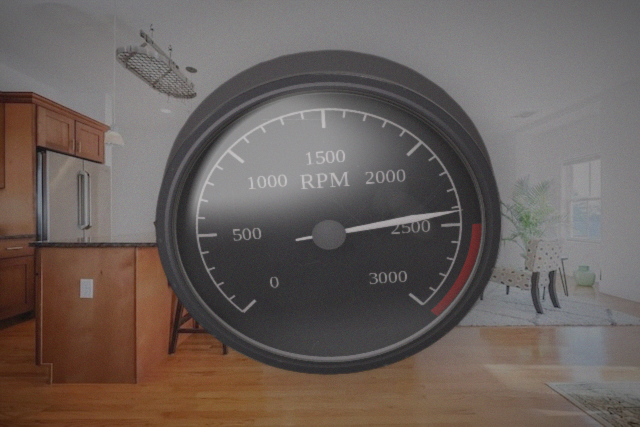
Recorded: rpm 2400
